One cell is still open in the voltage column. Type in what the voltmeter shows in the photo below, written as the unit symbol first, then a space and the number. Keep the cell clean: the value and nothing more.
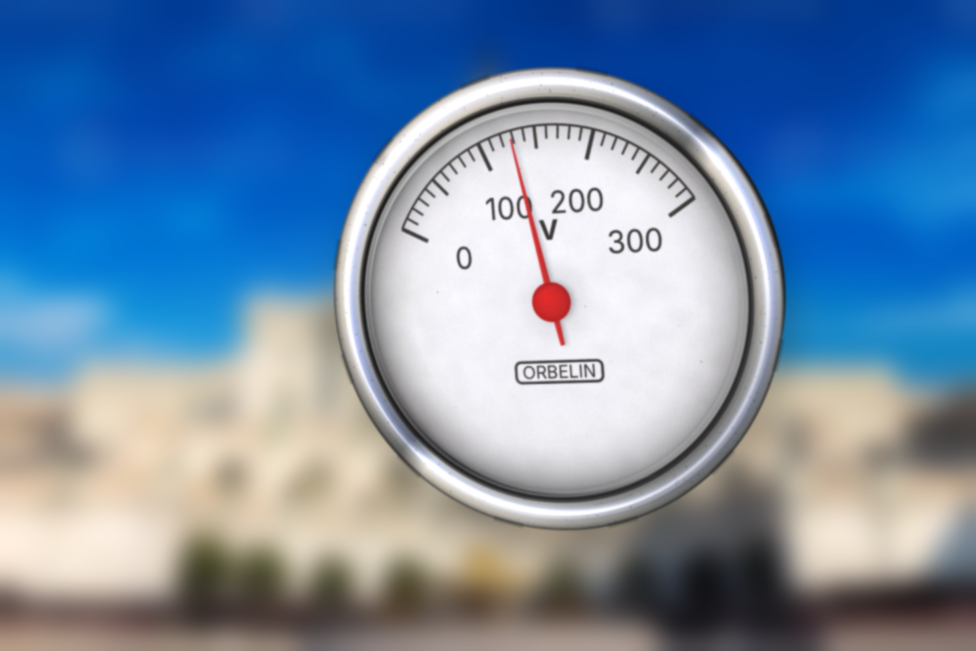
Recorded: V 130
